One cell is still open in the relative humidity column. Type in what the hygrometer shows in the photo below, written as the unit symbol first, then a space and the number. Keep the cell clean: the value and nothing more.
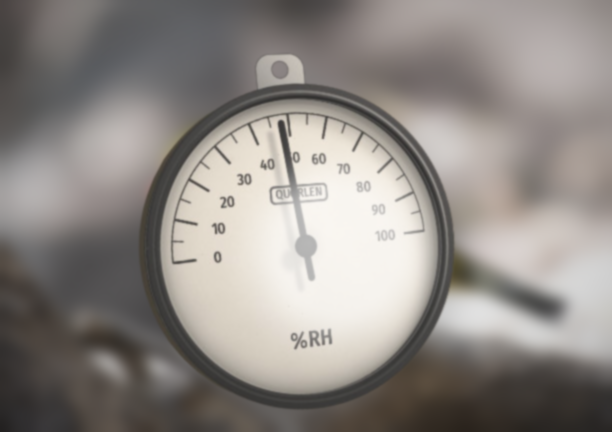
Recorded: % 47.5
